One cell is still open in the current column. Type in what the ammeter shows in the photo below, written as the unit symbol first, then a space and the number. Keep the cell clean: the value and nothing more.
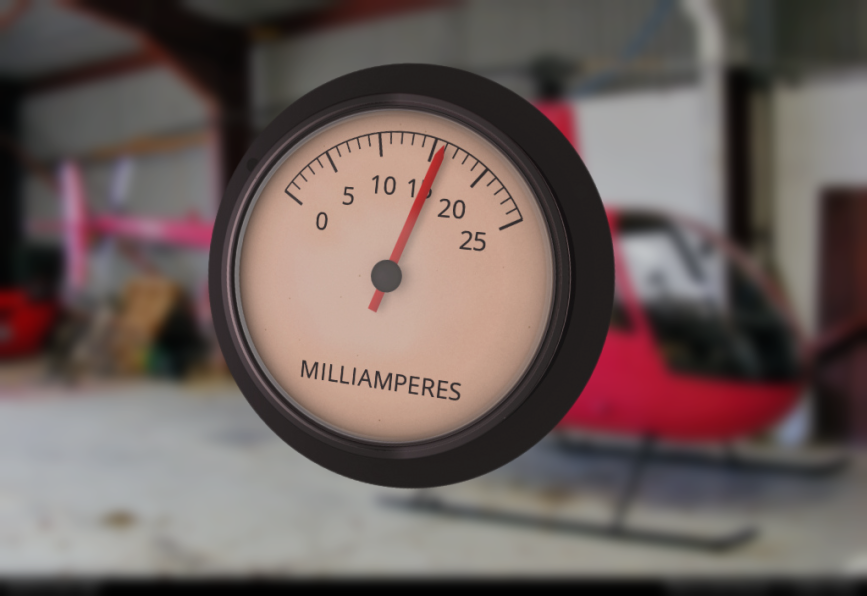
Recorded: mA 16
